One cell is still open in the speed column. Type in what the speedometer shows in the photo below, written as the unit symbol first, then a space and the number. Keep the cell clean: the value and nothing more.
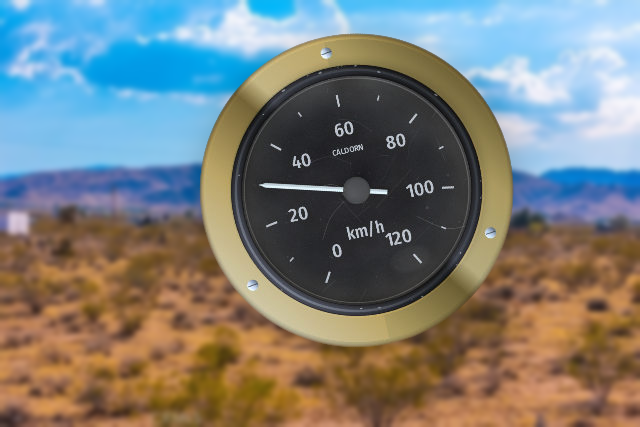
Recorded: km/h 30
